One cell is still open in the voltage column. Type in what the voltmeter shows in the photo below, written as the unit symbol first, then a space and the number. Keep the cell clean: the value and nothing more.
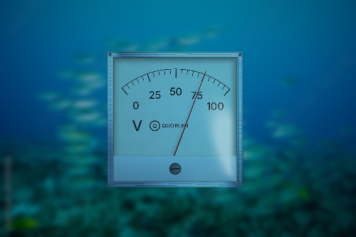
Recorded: V 75
